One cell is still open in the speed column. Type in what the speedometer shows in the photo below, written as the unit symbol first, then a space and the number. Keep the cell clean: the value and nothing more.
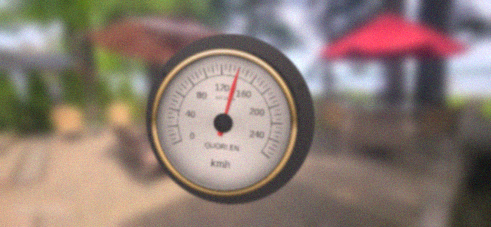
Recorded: km/h 140
